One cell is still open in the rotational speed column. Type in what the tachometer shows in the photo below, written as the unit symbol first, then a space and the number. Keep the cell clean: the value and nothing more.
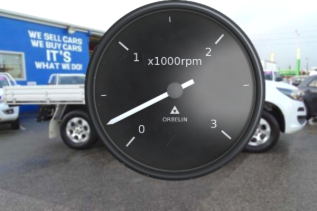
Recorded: rpm 250
